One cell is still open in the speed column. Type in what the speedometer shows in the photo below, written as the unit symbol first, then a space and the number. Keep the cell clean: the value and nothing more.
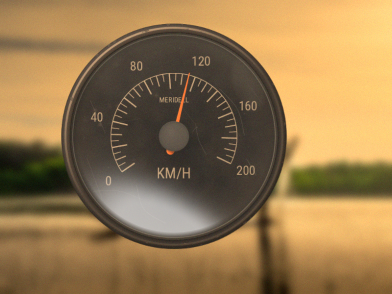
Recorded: km/h 115
